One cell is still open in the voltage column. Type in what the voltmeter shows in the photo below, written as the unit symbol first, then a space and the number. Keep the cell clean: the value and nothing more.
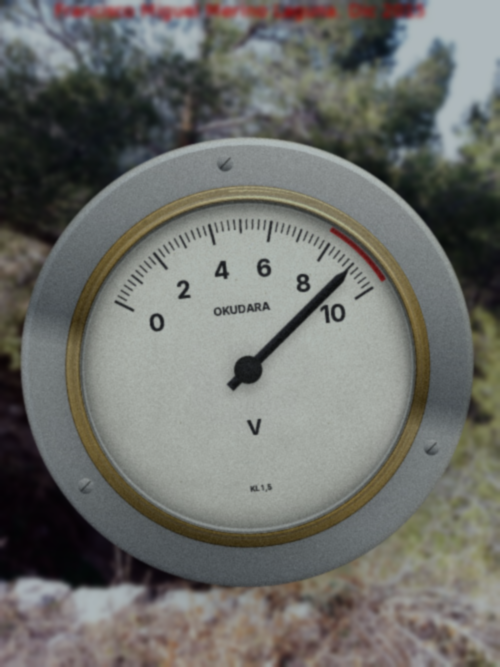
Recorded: V 9
